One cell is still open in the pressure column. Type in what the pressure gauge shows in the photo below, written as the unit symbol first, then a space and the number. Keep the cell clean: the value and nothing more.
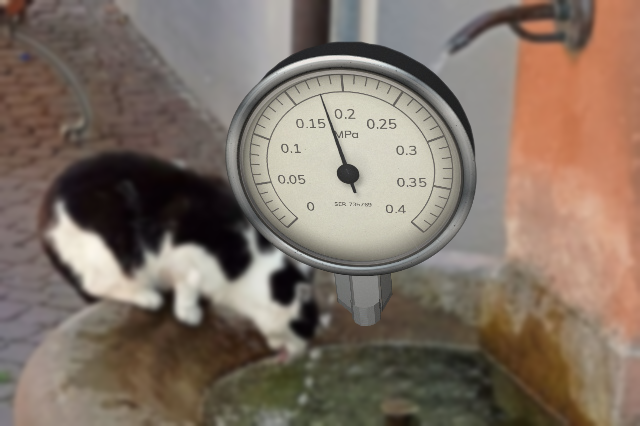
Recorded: MPa 0.18
